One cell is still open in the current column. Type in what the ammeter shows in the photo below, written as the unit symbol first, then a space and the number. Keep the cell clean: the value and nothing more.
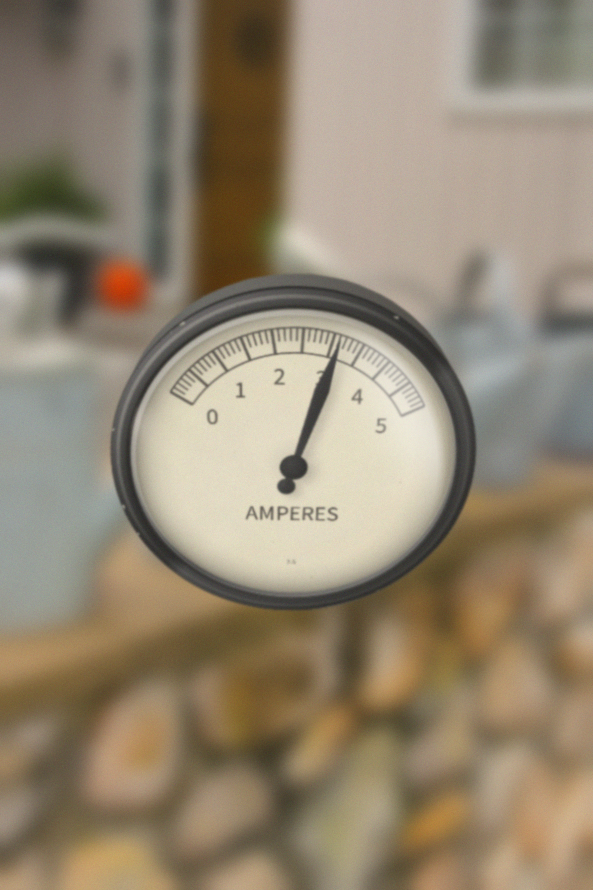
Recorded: A 3.1
